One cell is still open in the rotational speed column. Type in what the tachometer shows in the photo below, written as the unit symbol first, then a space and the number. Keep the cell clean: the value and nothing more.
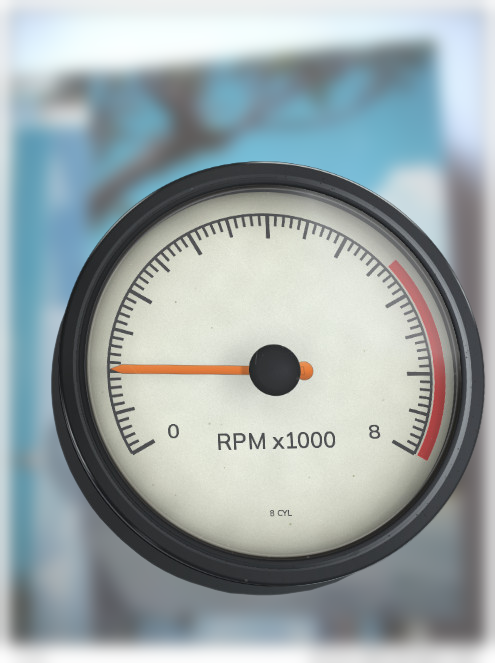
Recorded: rpm 1000
